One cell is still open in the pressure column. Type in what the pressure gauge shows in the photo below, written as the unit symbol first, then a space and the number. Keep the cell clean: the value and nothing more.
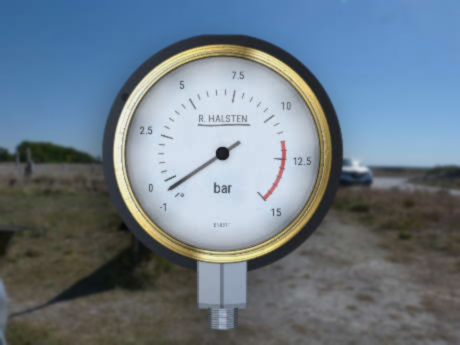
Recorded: bar -0.5
